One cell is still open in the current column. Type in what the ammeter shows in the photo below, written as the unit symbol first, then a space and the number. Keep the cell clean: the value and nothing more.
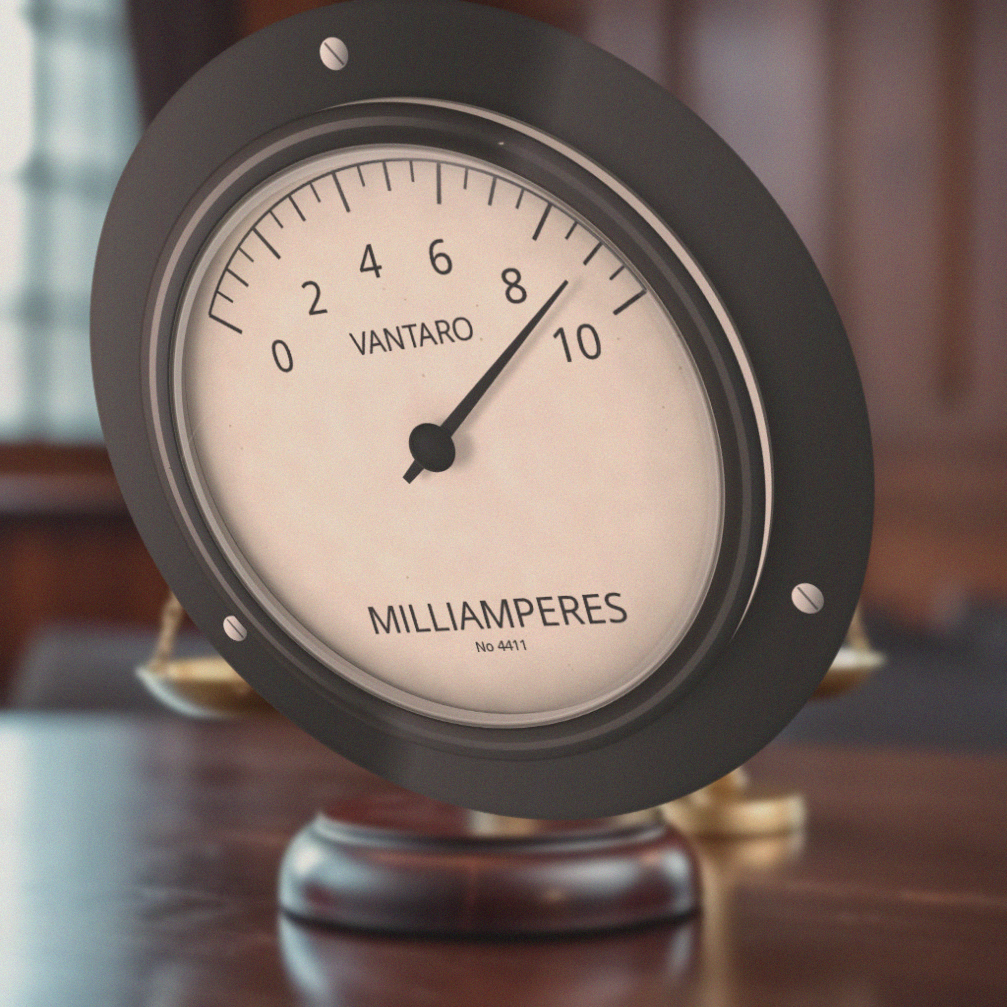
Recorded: mA 9
